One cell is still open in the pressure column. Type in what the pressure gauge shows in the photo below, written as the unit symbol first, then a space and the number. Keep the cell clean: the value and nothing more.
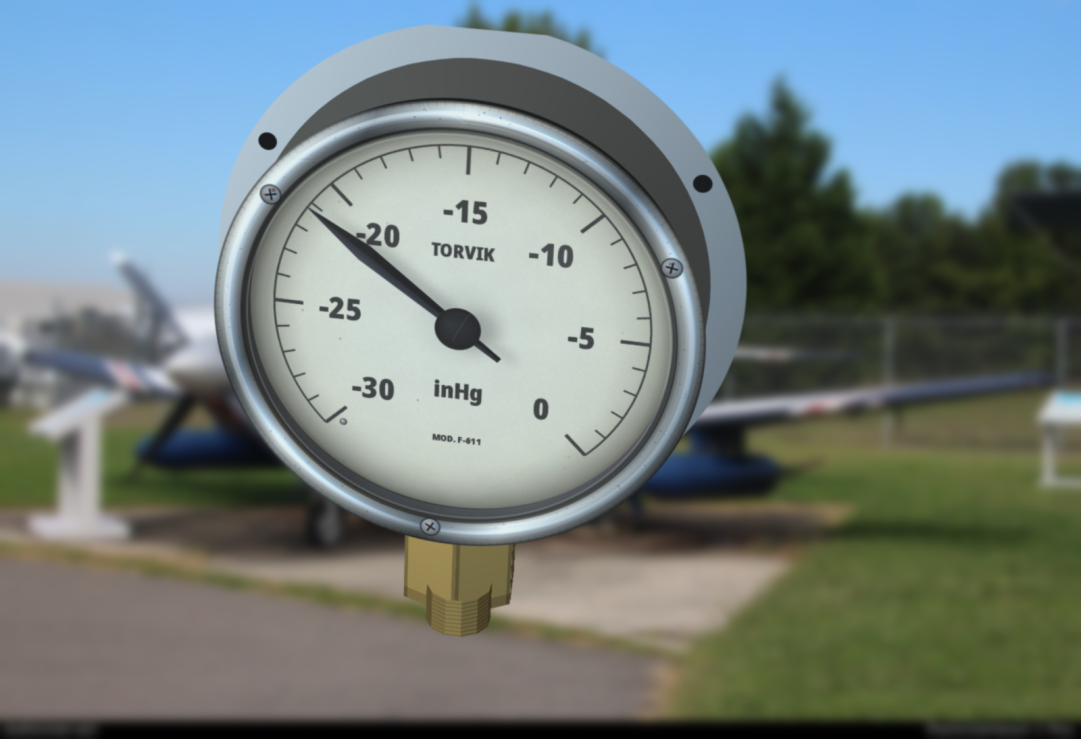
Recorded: inHg -21
